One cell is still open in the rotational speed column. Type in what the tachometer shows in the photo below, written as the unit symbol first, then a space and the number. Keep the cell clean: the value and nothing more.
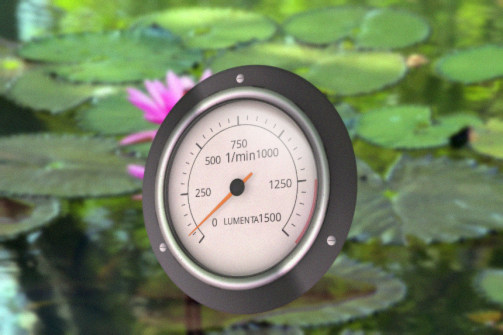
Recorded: rpm 50
